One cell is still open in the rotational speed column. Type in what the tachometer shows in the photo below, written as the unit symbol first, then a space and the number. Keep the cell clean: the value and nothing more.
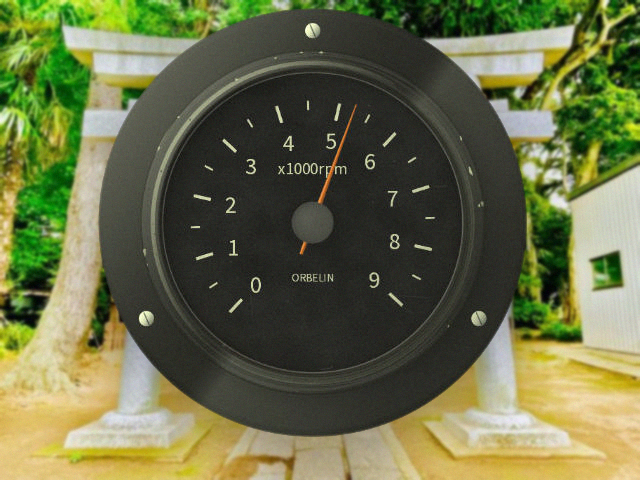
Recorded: rpm 5250
